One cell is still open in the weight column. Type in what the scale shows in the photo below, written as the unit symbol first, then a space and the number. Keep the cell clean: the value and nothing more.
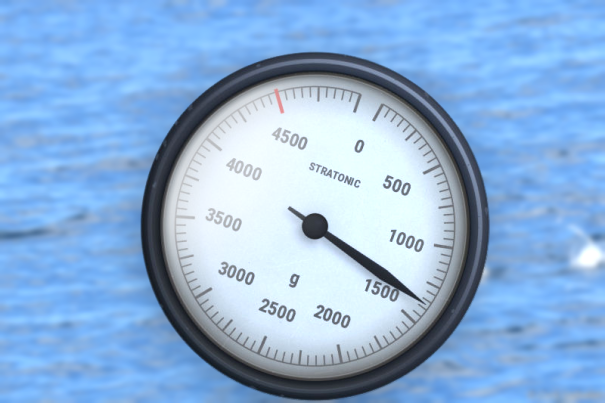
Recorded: g 1375
